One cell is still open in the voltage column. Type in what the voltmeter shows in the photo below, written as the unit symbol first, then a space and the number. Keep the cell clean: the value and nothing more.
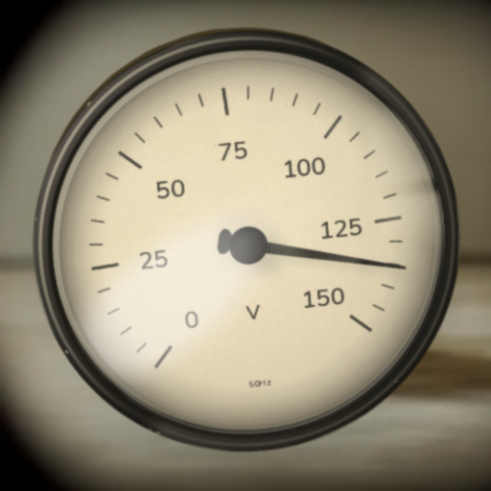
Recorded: V 135
